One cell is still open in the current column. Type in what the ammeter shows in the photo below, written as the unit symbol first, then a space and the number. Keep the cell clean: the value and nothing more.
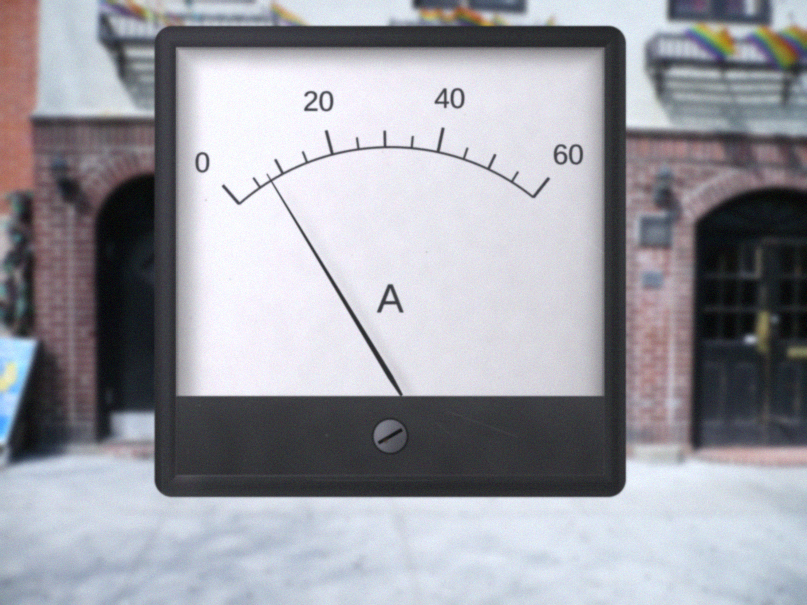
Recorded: A 7.5
